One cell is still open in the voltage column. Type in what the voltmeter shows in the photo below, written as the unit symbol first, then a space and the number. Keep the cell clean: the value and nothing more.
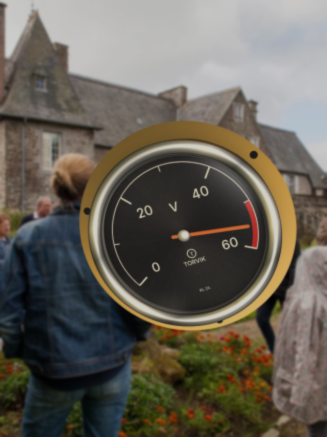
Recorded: V 55
